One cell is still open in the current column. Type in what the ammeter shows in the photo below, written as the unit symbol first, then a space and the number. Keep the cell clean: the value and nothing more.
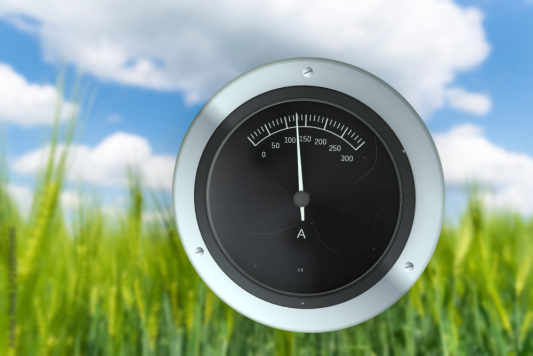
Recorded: A 130
